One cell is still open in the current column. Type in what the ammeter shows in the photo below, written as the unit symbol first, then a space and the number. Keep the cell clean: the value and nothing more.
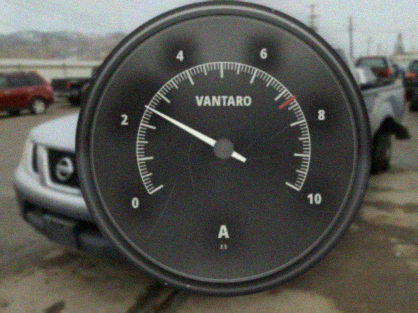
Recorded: A 2.5
